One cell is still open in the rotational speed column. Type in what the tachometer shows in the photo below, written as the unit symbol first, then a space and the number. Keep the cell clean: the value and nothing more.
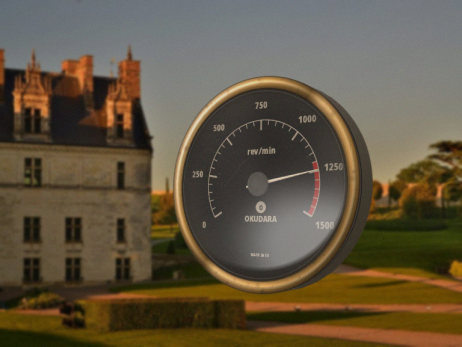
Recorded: rpm 1250
